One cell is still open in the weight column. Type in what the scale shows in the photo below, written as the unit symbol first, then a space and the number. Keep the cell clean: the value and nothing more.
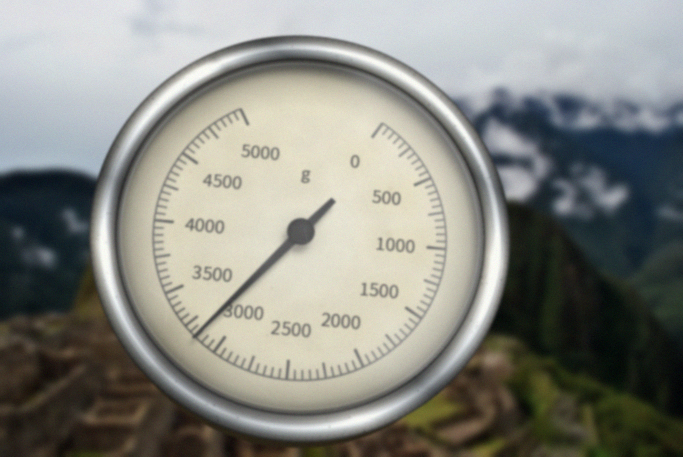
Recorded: g 3150
